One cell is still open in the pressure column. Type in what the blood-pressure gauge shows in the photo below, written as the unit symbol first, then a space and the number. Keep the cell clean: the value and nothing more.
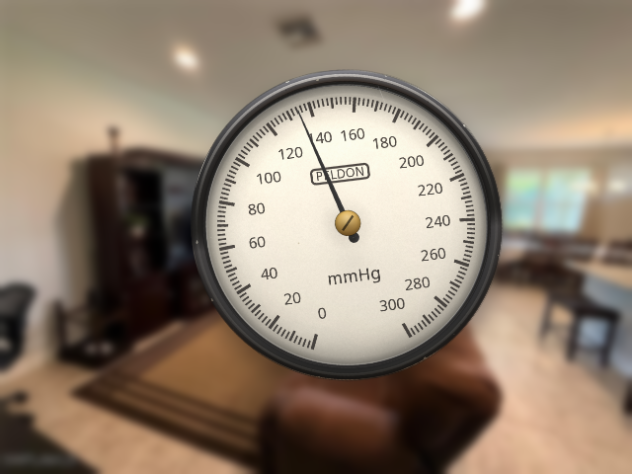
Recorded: mmHg 134
